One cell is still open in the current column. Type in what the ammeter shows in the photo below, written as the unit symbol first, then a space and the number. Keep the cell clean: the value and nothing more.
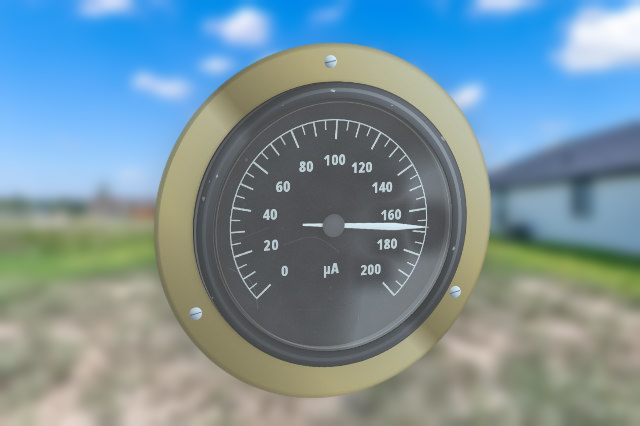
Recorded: µA 167.5
